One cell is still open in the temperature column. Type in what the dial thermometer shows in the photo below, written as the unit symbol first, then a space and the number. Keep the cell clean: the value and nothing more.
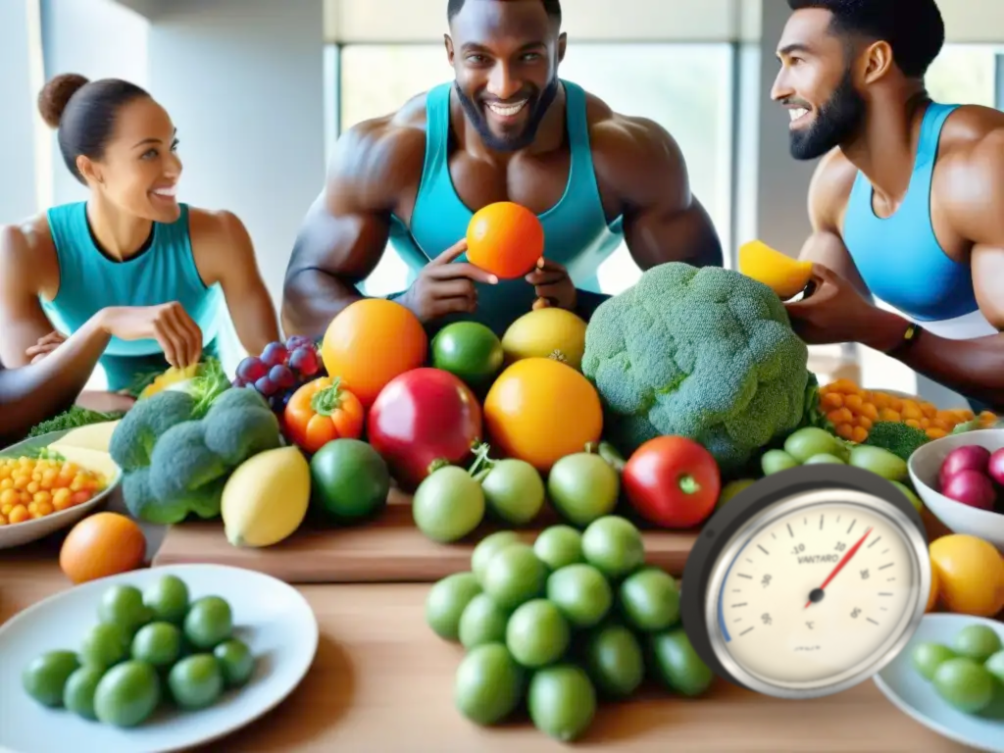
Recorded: °C 15
